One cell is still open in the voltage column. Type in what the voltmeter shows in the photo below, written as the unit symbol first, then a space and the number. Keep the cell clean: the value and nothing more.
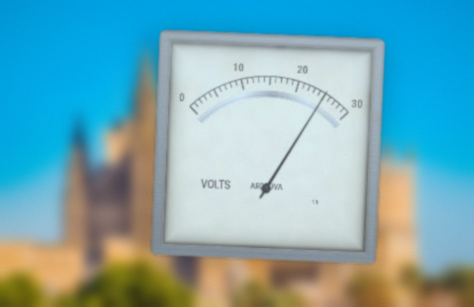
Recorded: V 25
